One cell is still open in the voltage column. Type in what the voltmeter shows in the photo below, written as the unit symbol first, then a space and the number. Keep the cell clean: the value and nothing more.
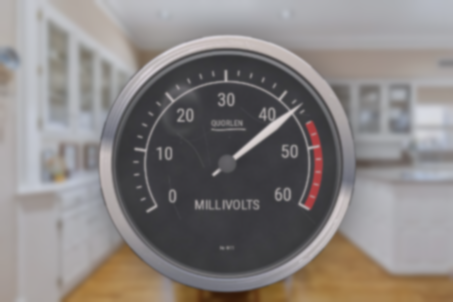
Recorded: mV 43
